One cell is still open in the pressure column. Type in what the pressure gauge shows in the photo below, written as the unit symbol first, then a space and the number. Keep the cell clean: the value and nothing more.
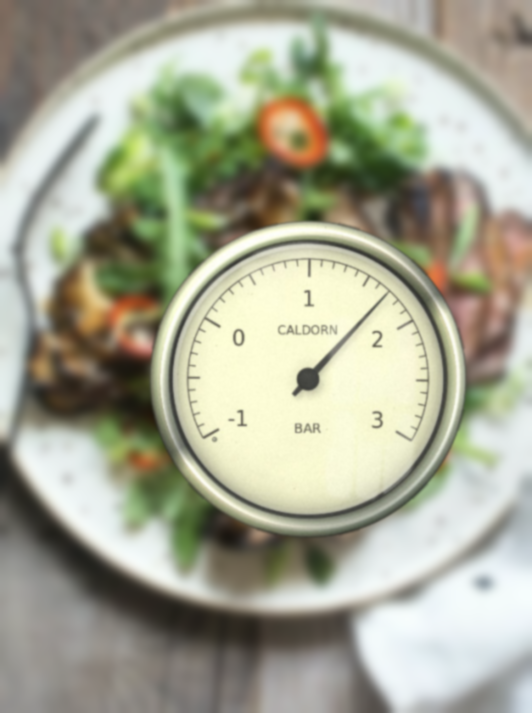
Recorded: bar 1.7
